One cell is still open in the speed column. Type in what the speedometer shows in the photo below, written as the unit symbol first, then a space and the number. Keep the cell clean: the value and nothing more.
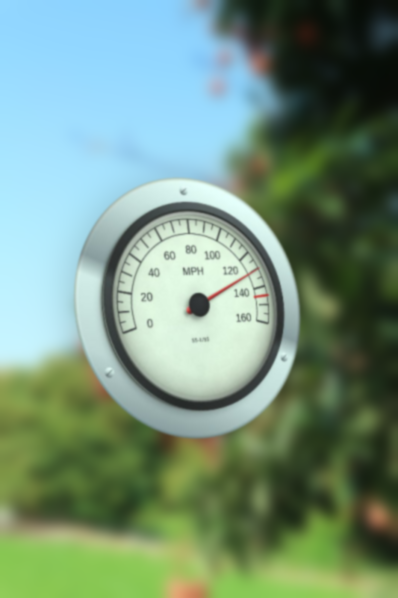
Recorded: mph 130
